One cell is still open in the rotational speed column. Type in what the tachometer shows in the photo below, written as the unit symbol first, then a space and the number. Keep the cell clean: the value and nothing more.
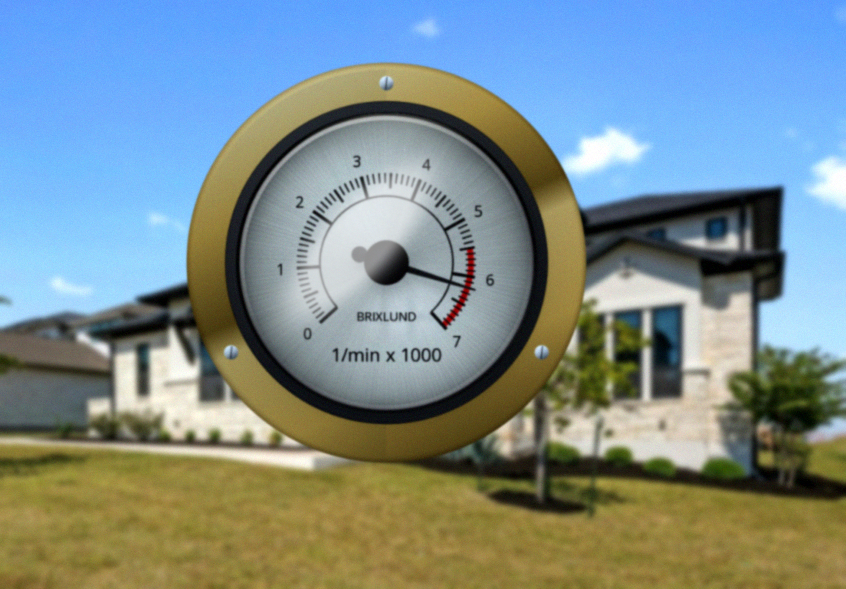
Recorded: rpm 6200
